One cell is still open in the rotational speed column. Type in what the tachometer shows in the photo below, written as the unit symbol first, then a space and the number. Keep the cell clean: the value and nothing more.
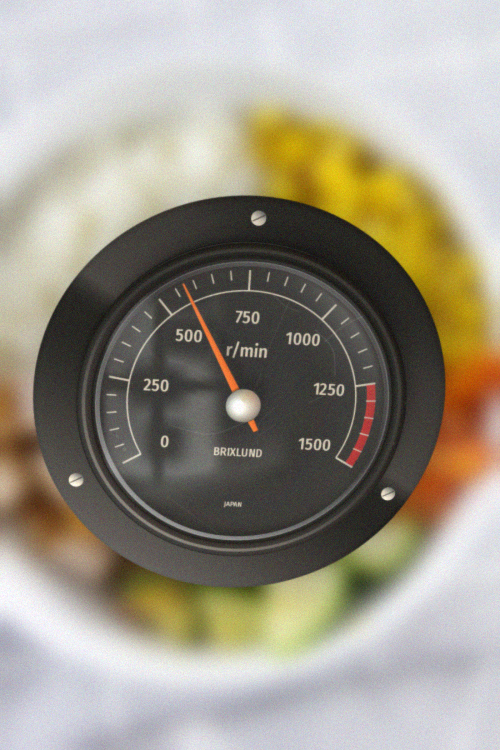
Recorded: rpm 575
